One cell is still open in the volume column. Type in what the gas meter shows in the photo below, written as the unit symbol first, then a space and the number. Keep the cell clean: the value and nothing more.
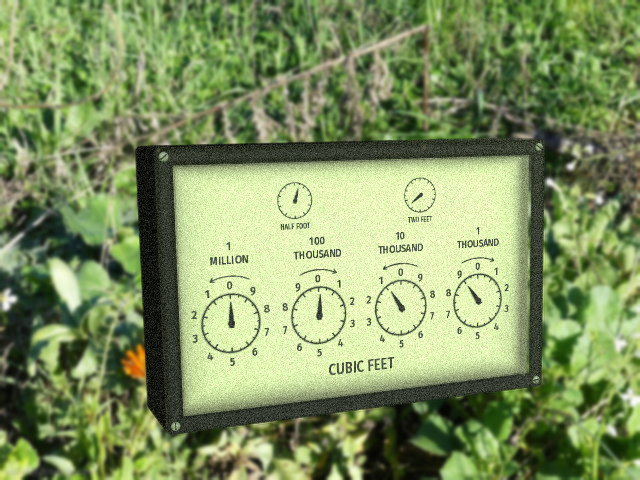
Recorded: ft³ 900
